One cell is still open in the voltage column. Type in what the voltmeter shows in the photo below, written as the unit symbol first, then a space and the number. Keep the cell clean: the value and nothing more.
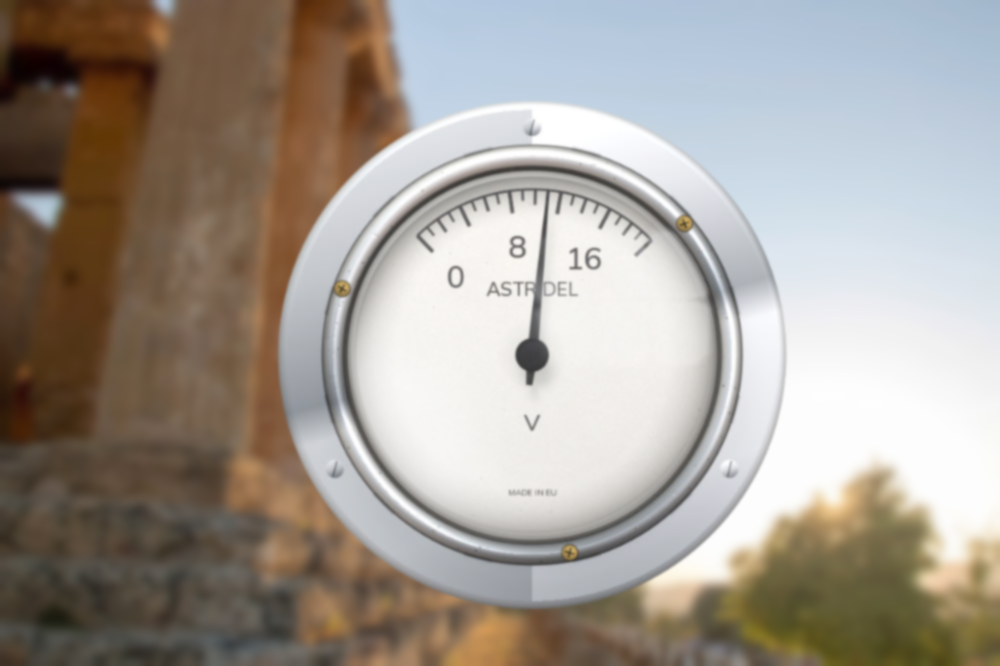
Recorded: V 11
